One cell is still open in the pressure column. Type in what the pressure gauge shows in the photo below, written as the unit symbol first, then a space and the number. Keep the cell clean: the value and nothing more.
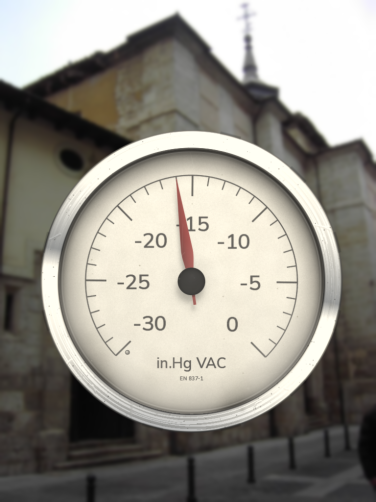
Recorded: inHg -16
